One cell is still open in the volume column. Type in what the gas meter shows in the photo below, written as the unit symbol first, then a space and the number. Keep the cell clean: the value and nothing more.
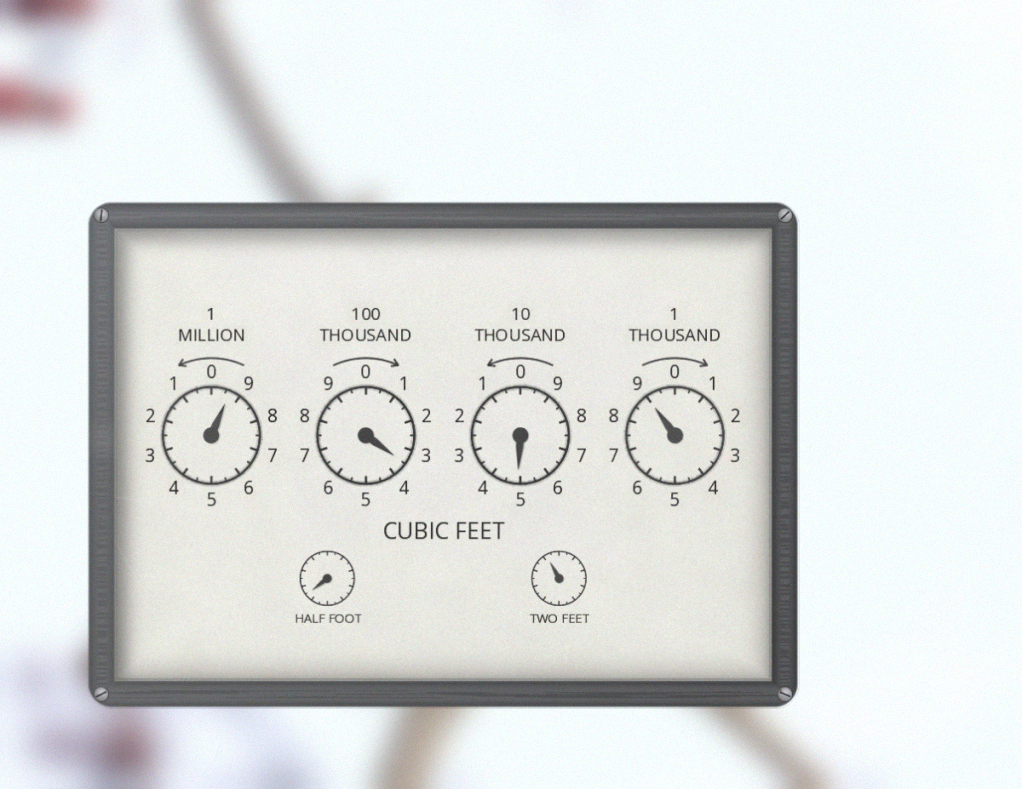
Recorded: ft³ 934900
